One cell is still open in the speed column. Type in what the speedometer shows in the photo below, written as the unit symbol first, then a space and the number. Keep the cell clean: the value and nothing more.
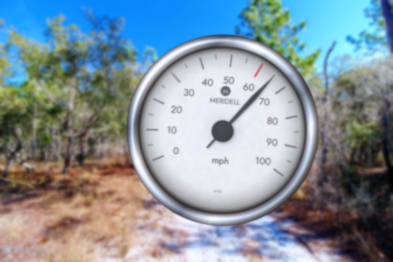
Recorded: mph 65
